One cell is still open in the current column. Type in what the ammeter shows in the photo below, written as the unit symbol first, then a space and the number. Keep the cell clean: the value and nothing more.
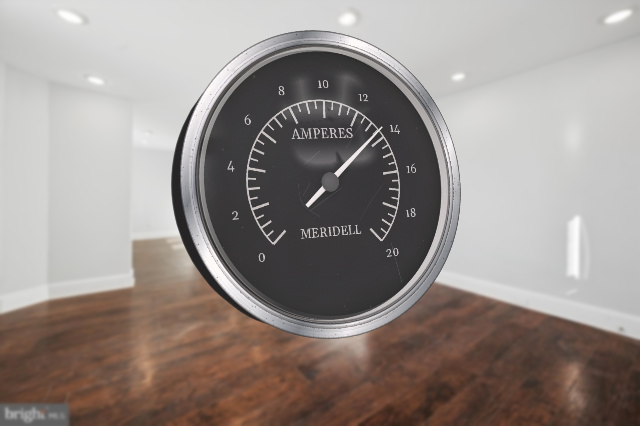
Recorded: A 13.5
